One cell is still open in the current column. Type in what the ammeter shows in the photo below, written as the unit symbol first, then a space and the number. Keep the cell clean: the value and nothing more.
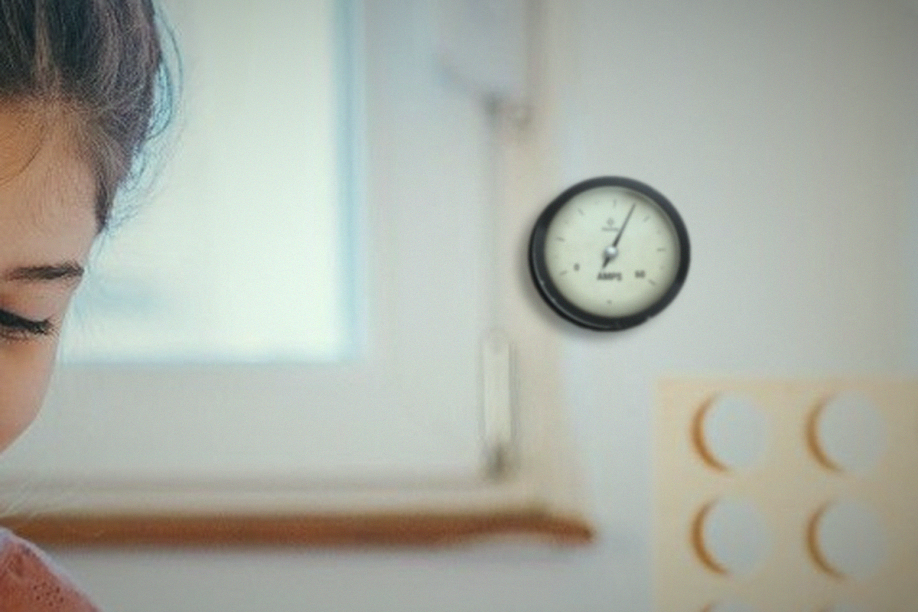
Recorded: A 35
